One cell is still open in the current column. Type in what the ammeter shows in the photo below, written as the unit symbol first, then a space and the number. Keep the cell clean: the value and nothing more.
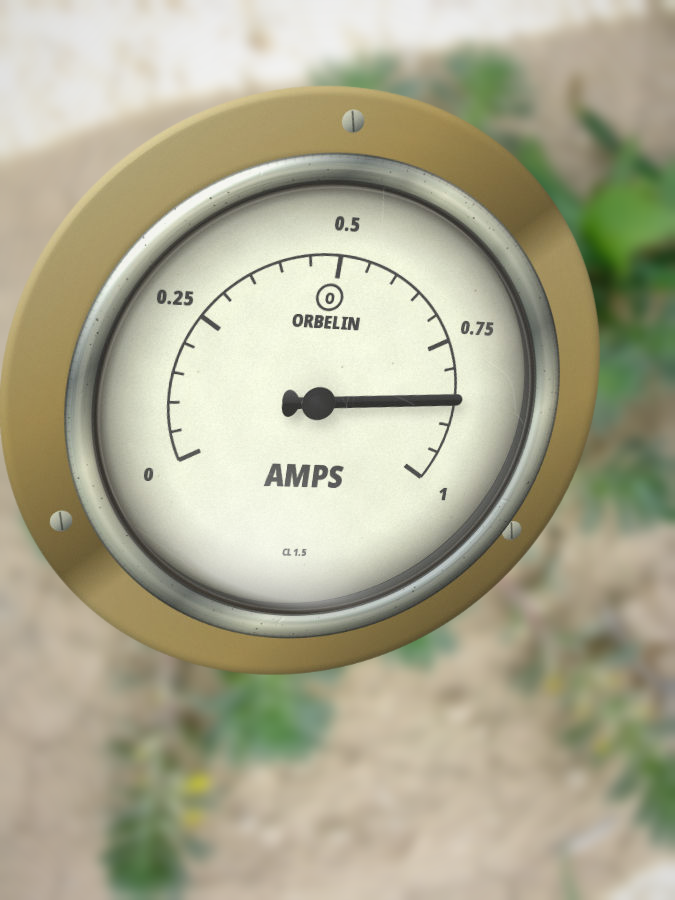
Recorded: A 0.85
